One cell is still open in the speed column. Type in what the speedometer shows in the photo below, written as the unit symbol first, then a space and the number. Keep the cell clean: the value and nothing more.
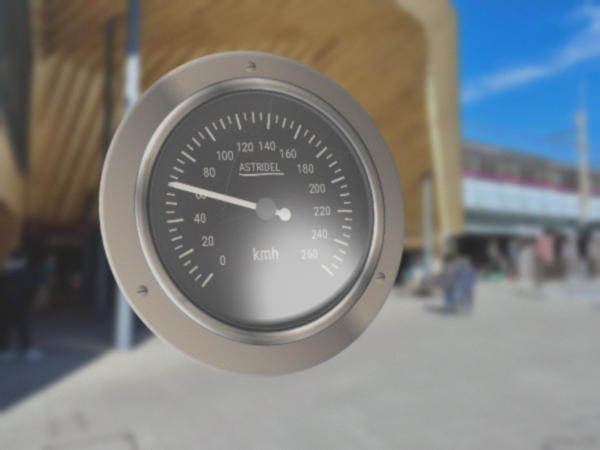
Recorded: km/h 60
